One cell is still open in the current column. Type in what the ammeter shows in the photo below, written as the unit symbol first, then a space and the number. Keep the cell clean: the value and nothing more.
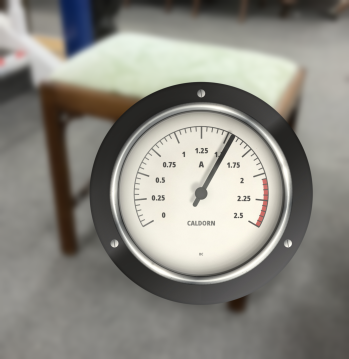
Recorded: A 1.55
